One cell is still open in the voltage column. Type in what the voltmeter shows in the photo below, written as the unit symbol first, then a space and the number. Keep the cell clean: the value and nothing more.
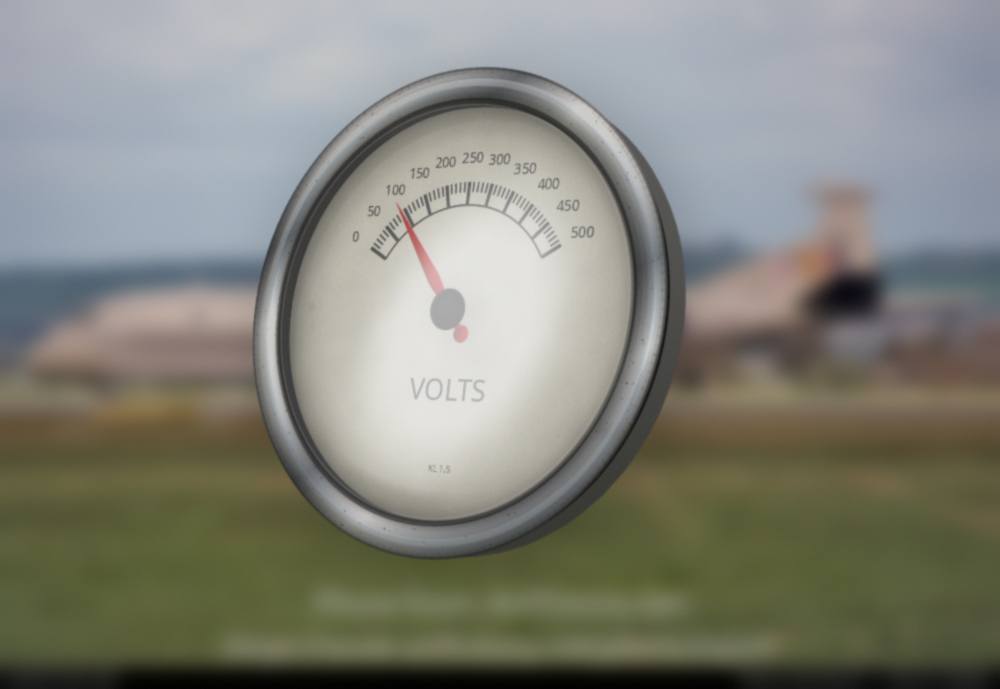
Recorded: V 100
